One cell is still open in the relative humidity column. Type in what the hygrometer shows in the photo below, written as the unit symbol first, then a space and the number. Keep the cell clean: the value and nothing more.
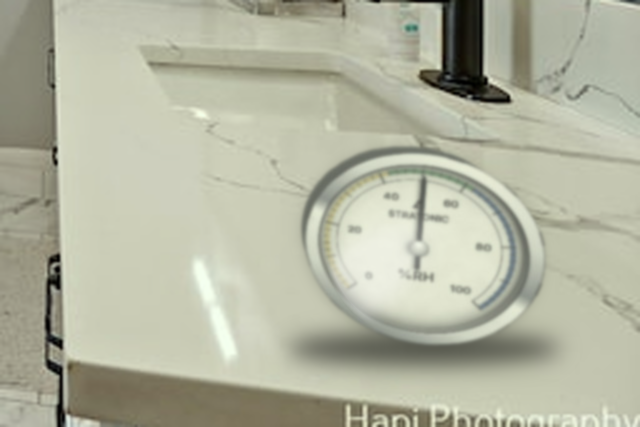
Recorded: % 50
